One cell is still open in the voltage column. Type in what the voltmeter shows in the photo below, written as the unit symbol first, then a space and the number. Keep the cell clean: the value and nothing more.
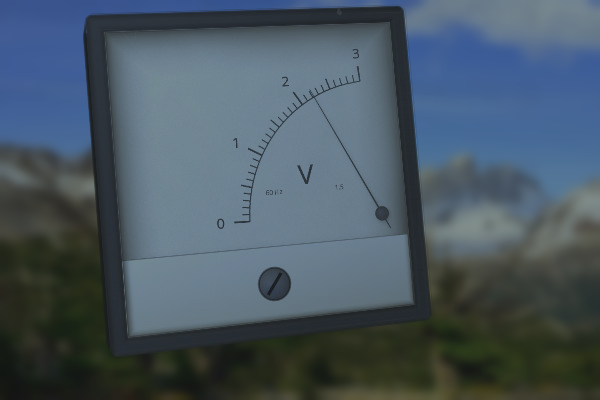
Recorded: V 2.2
